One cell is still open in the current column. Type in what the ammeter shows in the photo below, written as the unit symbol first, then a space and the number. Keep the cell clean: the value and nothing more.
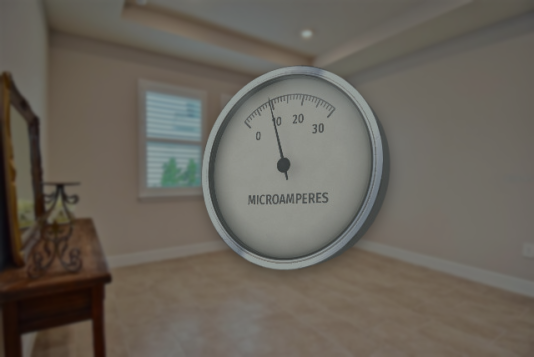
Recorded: µA 10
